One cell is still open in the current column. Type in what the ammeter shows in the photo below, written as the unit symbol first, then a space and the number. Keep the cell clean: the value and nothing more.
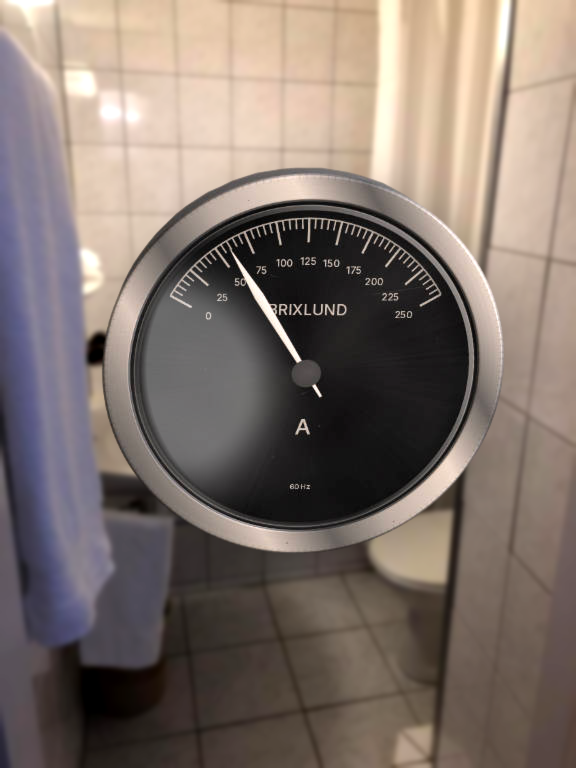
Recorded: A 60
